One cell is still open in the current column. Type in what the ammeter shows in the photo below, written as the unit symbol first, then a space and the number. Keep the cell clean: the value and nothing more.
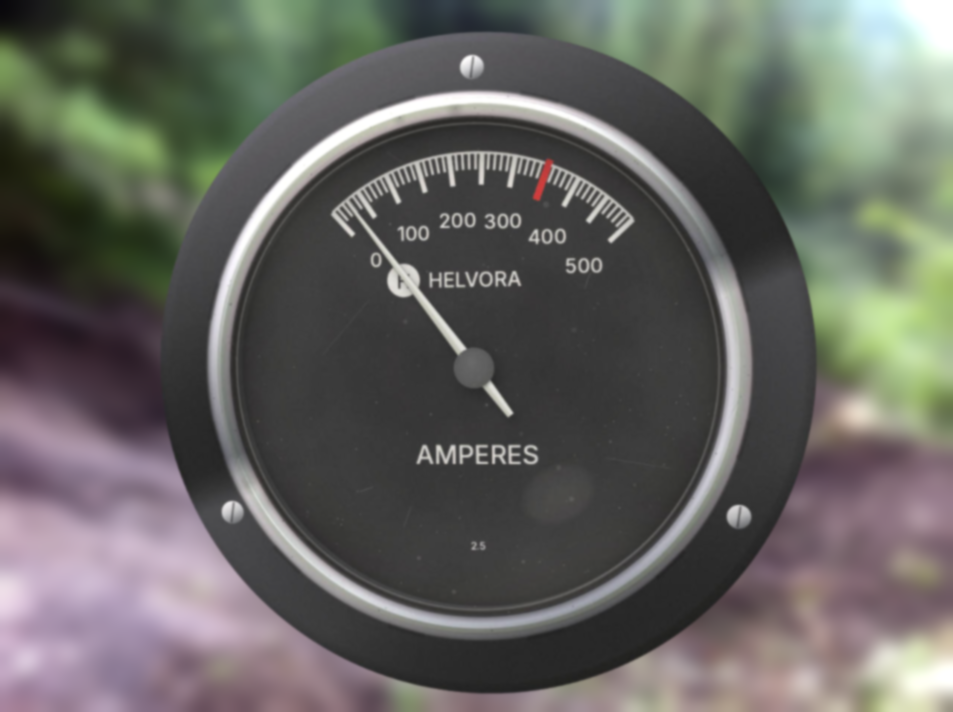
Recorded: A 30
